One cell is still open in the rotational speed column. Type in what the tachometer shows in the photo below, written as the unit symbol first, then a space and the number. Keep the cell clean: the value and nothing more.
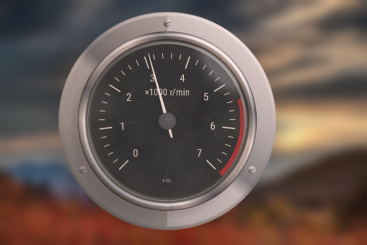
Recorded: rpm 3100
